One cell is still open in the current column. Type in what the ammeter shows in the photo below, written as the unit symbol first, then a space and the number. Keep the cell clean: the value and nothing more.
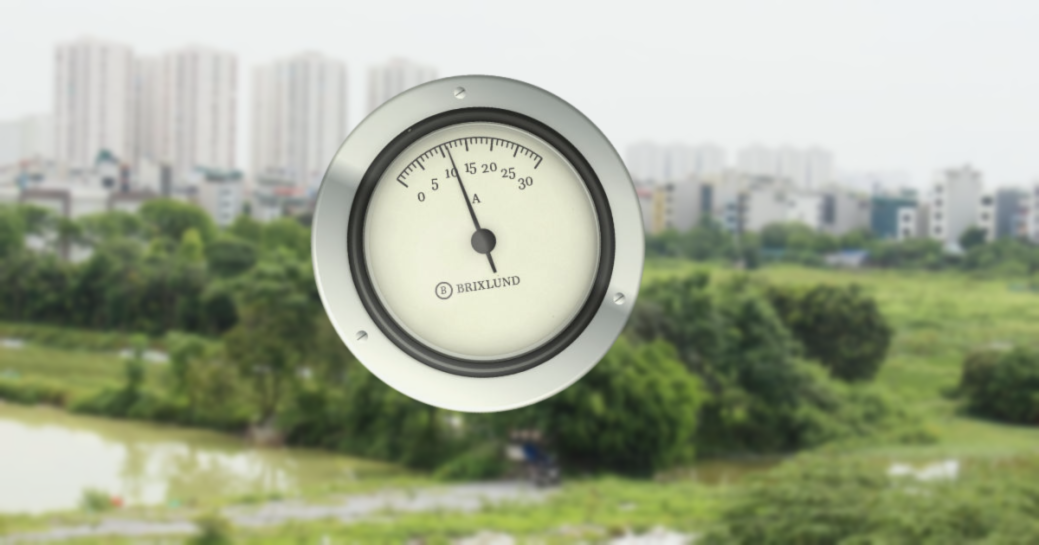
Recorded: A 11
